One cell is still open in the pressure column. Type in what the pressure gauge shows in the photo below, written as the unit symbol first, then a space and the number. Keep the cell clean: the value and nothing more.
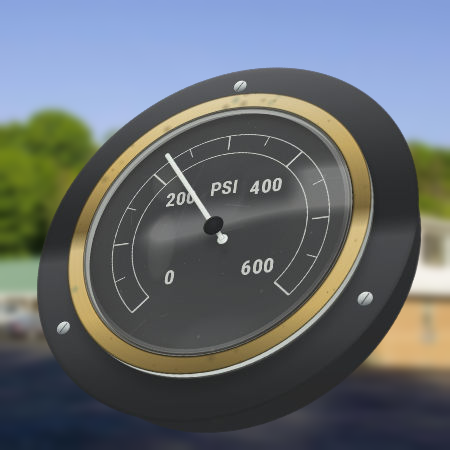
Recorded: psi 225
